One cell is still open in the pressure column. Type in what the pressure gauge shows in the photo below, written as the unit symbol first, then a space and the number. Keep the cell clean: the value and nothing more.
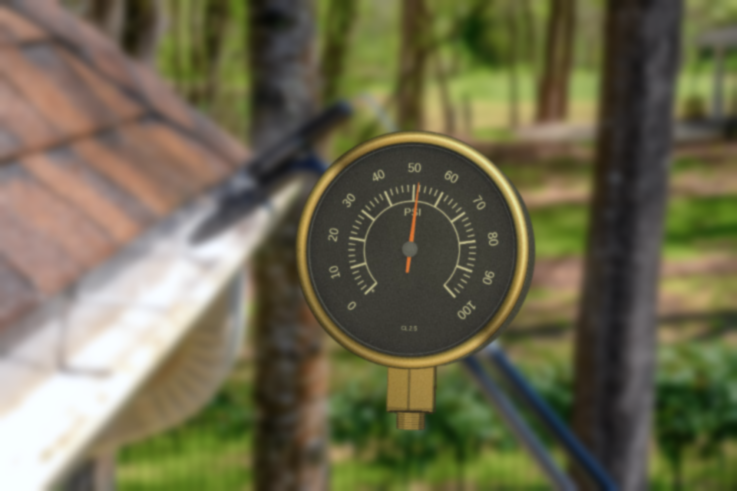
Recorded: psi 52
